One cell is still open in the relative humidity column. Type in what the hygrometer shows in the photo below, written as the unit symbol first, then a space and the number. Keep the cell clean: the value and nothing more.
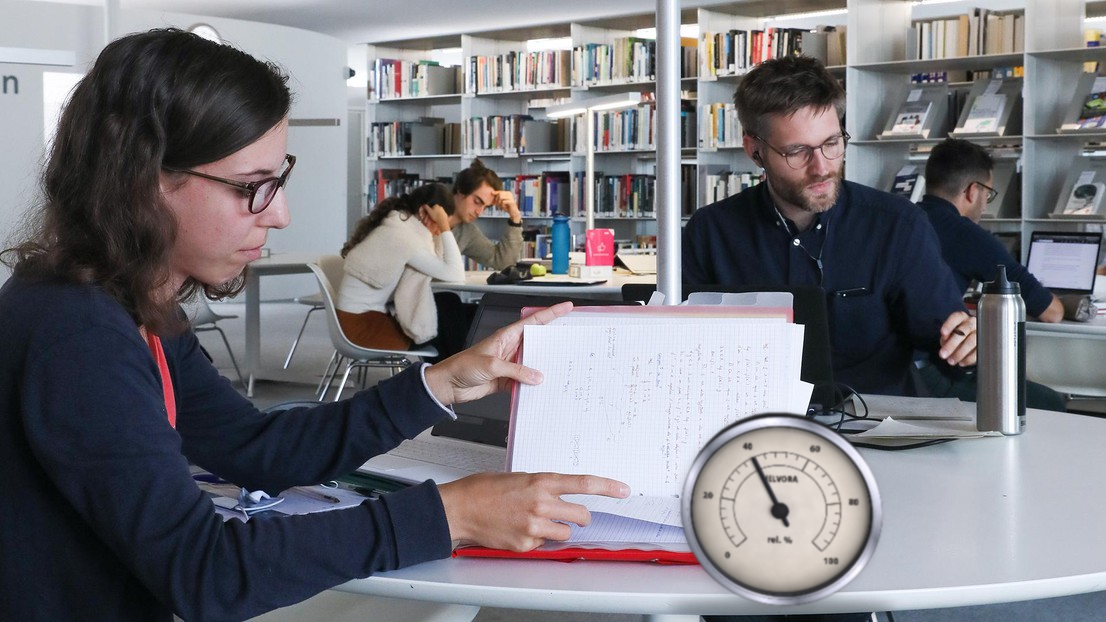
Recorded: % 40
